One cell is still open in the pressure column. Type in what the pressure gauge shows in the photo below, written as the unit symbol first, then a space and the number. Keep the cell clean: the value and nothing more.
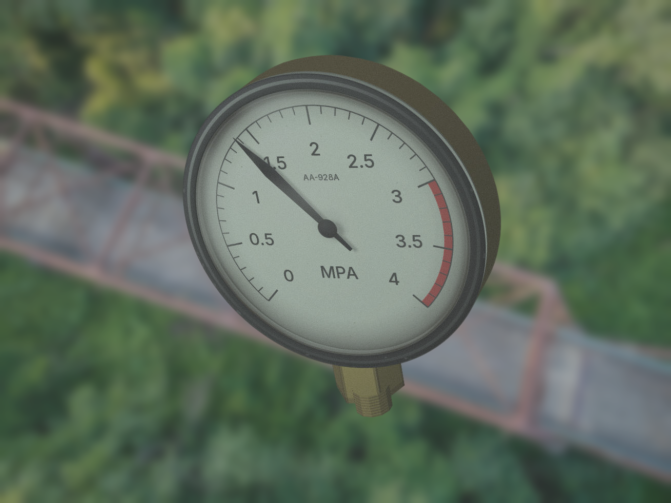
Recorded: MPa 1.4
